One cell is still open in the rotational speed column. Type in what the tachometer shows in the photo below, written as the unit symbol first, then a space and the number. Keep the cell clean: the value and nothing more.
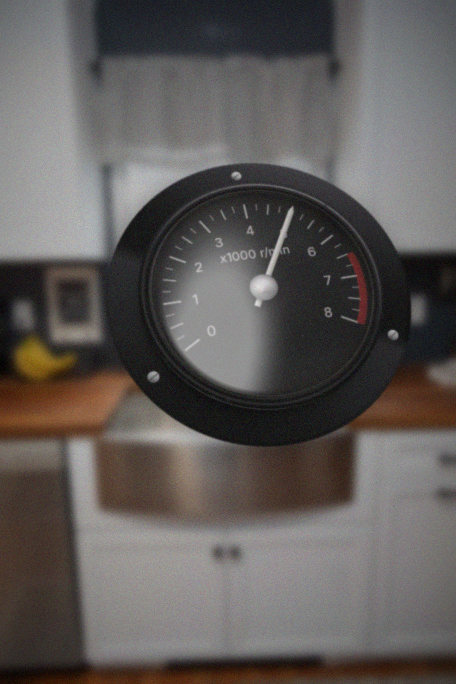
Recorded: rpm 5000
